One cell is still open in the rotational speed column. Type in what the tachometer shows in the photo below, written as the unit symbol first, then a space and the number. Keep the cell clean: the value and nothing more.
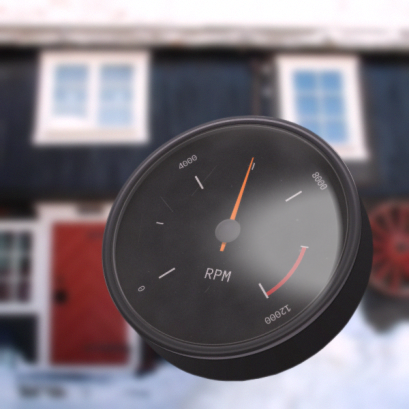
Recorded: rpm 6000
